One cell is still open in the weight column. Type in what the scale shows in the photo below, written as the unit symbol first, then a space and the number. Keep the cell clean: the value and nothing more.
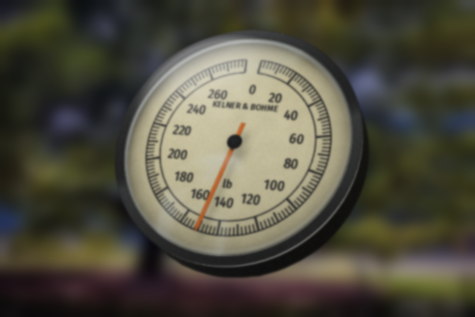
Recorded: lb 150
